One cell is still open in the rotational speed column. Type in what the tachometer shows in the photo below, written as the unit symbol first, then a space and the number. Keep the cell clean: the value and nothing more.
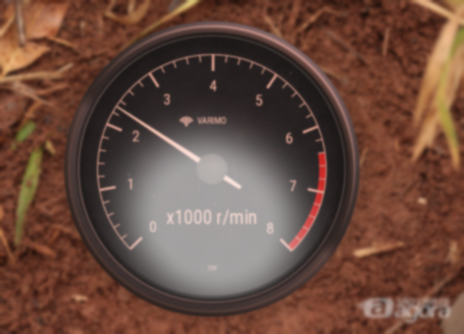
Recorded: rpm 2300
